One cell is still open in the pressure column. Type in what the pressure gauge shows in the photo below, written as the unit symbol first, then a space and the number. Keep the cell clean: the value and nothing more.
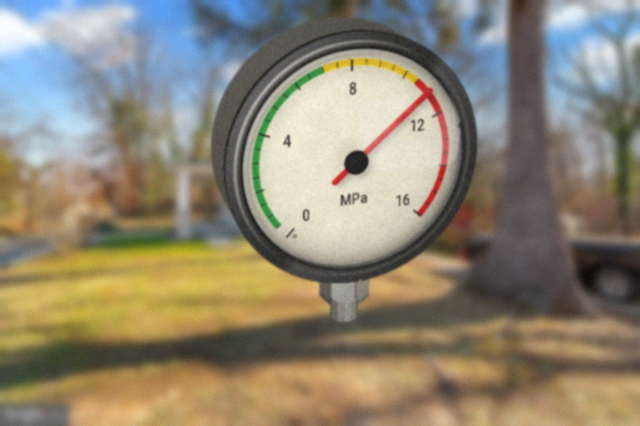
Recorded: MPa 11
